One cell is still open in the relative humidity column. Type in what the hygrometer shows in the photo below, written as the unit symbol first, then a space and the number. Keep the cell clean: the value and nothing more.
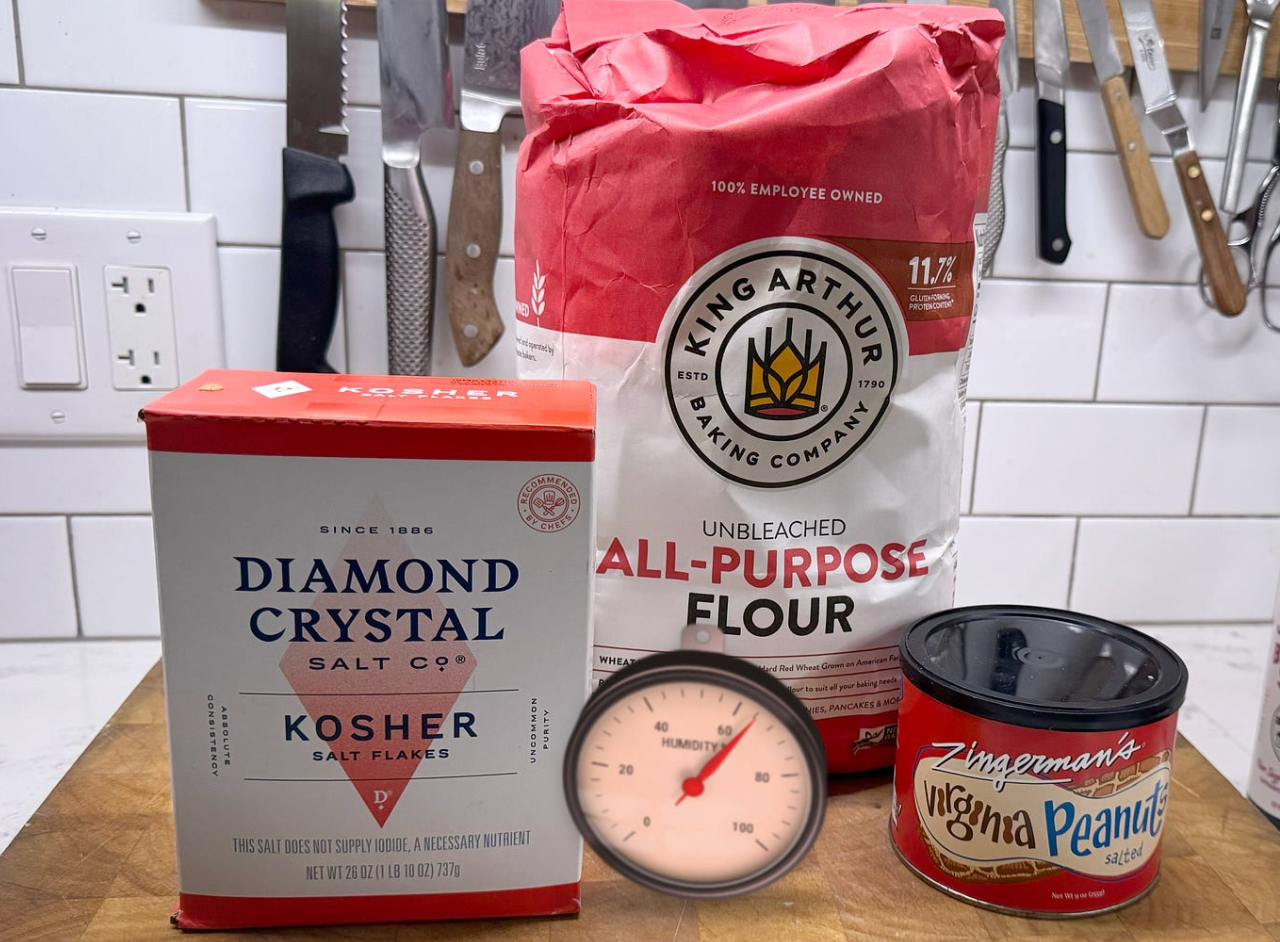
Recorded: % 64
